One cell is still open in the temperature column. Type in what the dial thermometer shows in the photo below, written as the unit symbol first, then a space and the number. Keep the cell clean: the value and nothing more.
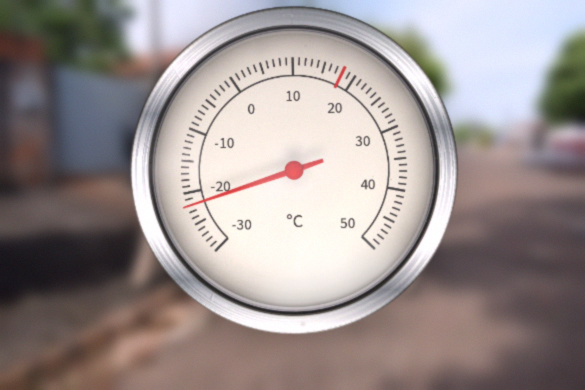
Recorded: °C -22
